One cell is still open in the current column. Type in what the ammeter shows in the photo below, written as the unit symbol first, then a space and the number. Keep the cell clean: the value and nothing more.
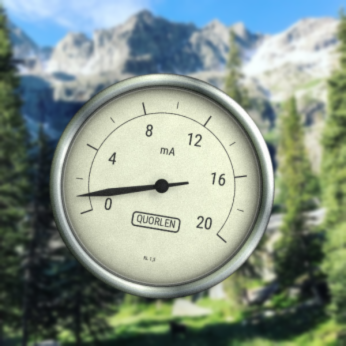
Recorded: mA 1
